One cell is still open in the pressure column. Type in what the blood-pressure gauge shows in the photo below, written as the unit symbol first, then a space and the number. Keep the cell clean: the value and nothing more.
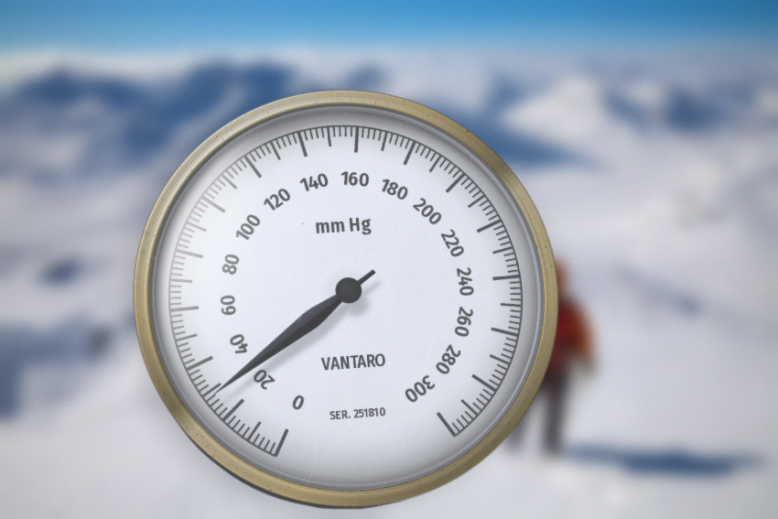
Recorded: mmHg 28
